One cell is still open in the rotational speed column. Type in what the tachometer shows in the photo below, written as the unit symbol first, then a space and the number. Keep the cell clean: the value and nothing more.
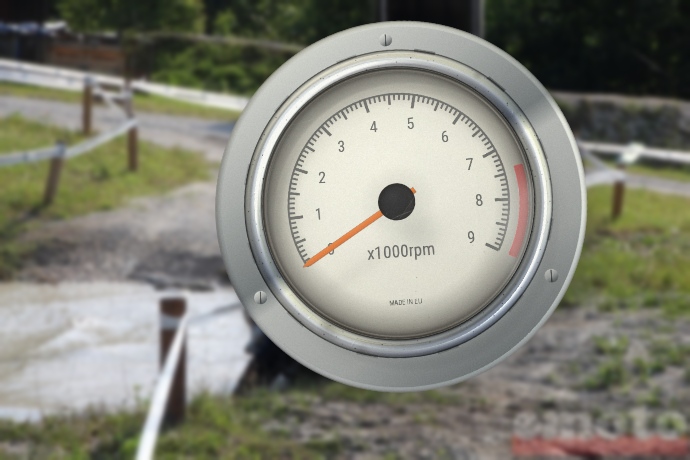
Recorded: rpm 0
